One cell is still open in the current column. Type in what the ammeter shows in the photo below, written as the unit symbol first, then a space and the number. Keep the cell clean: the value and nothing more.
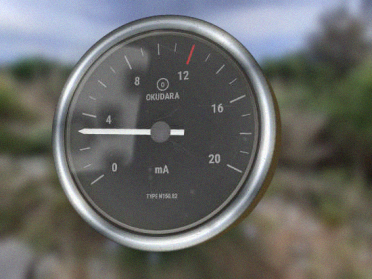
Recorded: mA 3
